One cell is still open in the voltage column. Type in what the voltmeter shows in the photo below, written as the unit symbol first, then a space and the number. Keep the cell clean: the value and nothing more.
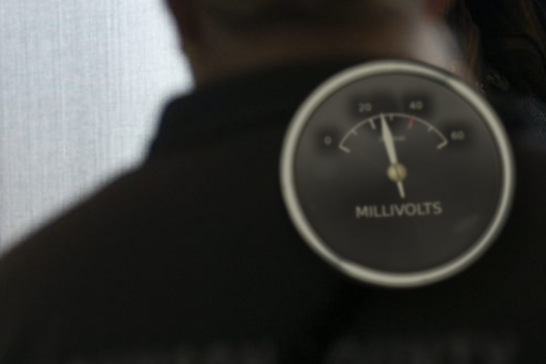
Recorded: mV 25
